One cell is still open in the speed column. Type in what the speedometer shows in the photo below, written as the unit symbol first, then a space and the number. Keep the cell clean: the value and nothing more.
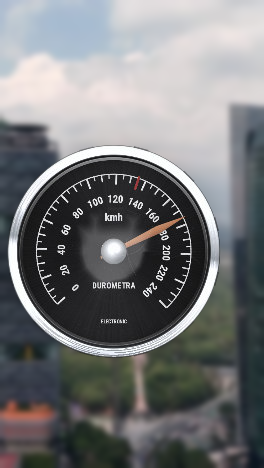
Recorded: km/h 175
